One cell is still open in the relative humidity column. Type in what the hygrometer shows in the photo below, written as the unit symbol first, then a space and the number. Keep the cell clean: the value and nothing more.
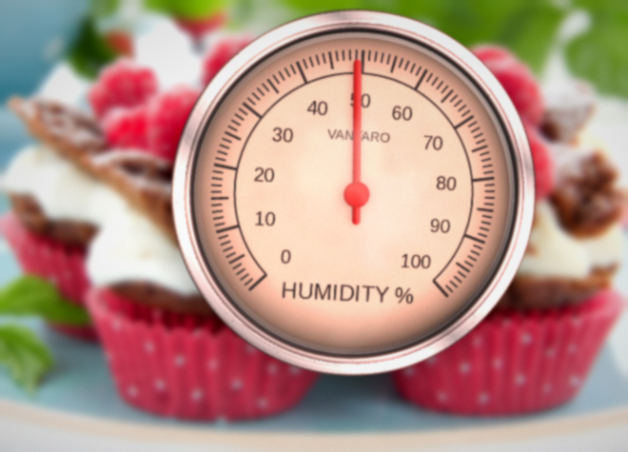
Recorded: % 49
